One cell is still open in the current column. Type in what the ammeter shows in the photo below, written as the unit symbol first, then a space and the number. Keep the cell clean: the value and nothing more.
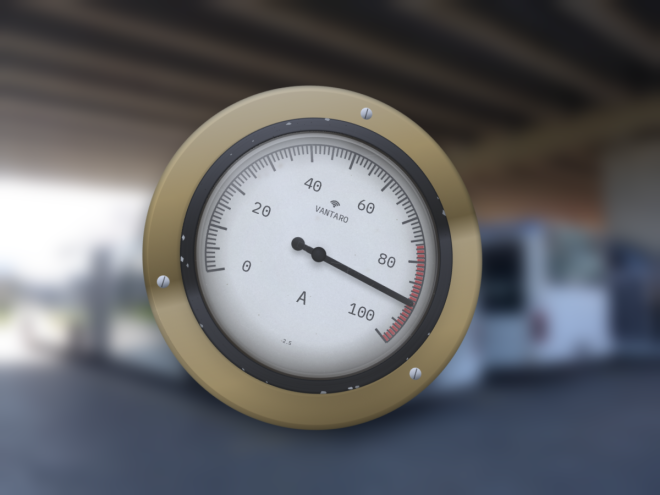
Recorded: A 90
